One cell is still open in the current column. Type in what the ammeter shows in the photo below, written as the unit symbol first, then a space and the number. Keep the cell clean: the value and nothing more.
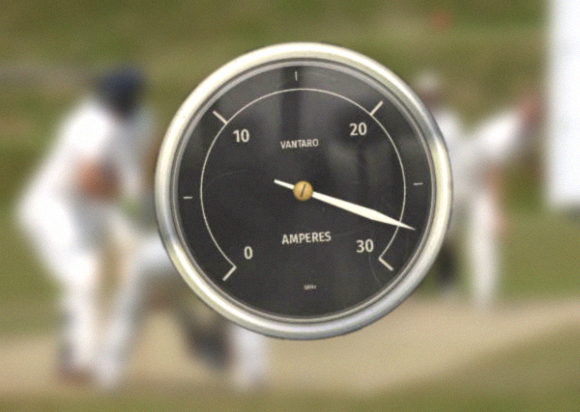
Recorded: A 27.5
